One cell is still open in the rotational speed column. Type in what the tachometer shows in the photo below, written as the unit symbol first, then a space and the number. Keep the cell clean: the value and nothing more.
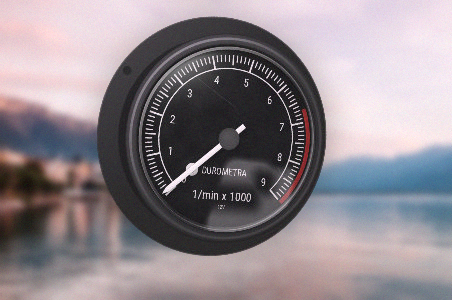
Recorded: rpm 100
